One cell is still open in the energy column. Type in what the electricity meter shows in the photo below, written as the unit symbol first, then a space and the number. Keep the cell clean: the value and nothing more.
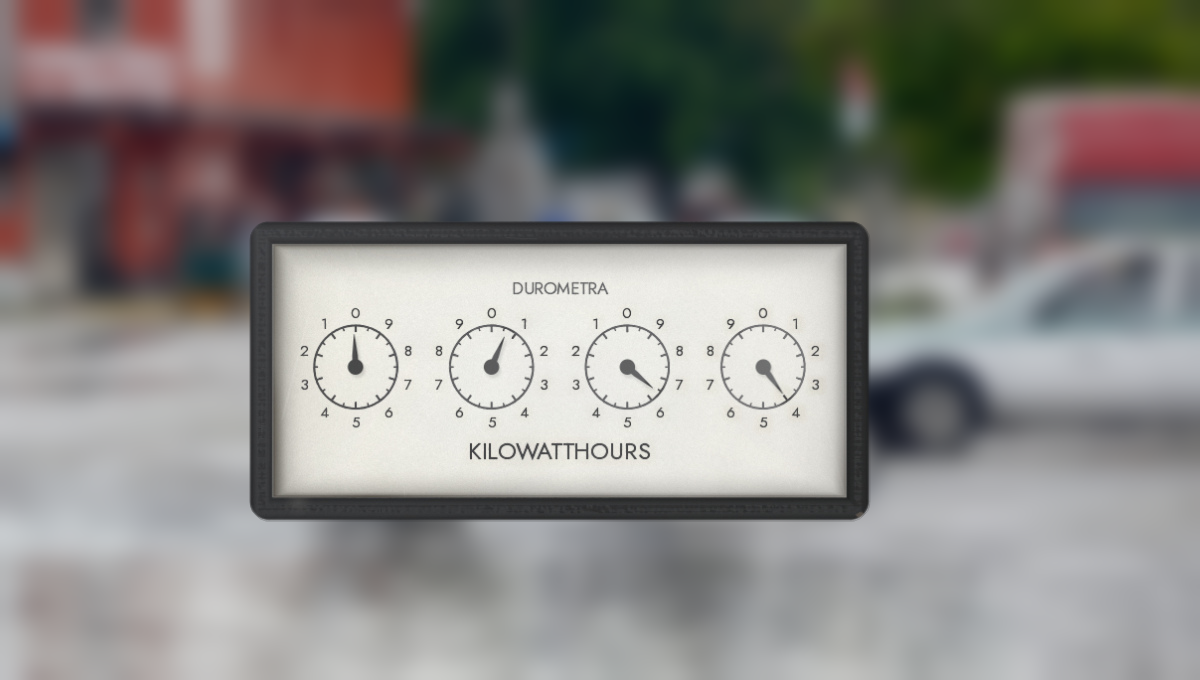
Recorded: kWh 64
